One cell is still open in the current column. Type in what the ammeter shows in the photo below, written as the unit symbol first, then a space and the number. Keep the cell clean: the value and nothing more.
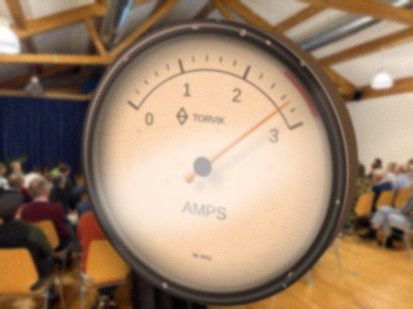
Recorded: A 2.7
